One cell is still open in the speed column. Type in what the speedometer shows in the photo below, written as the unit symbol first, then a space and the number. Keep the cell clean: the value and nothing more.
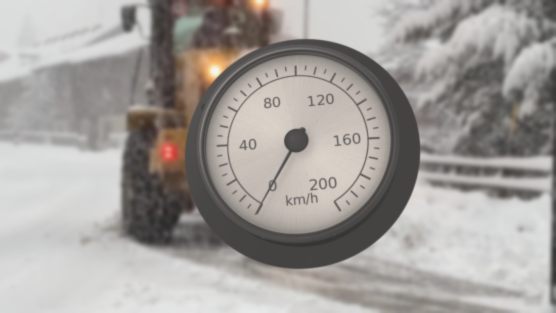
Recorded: km/h 0
